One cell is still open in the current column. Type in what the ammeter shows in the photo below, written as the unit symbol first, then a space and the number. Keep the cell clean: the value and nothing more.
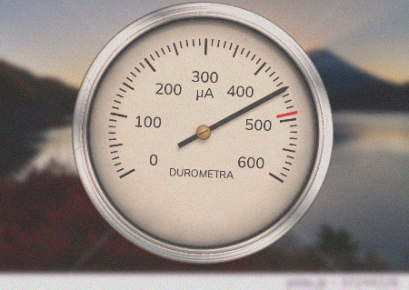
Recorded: µA 450
